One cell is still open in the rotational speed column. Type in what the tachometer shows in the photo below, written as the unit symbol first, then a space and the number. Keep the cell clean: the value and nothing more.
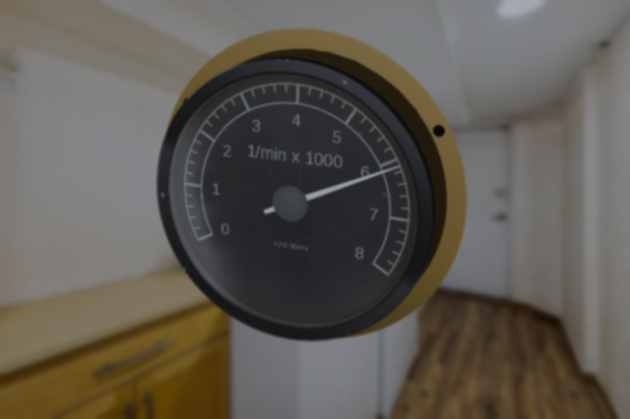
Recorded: rpm 6100
